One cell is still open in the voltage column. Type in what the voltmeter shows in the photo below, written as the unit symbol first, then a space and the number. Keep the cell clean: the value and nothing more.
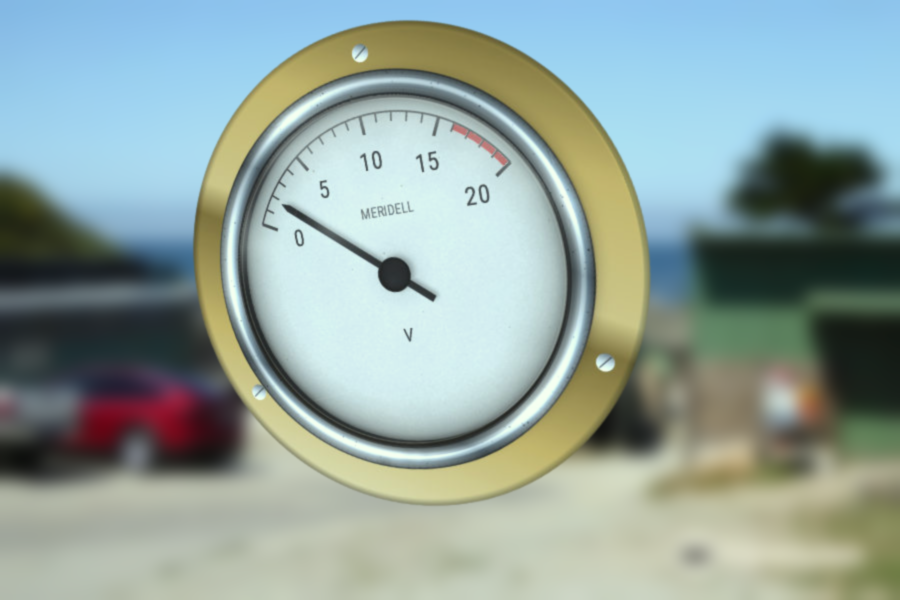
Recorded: V 2
